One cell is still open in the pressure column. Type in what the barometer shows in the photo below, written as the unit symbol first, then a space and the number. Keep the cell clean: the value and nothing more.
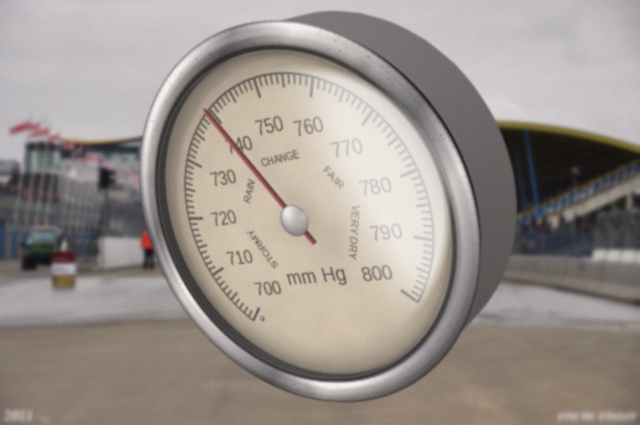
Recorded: mmHg 740
